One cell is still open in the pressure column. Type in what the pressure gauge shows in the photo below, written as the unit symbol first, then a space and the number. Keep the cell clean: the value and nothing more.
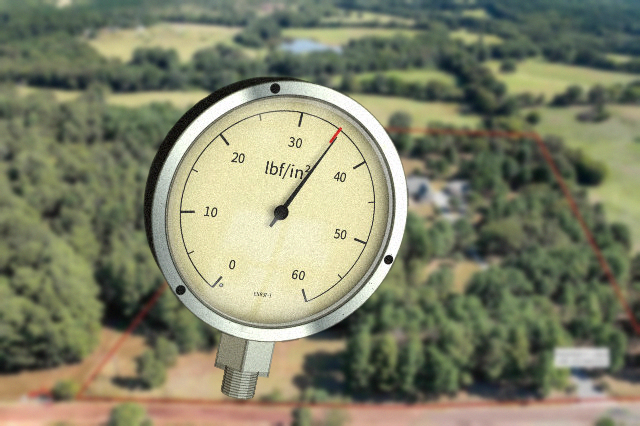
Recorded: psi 35
